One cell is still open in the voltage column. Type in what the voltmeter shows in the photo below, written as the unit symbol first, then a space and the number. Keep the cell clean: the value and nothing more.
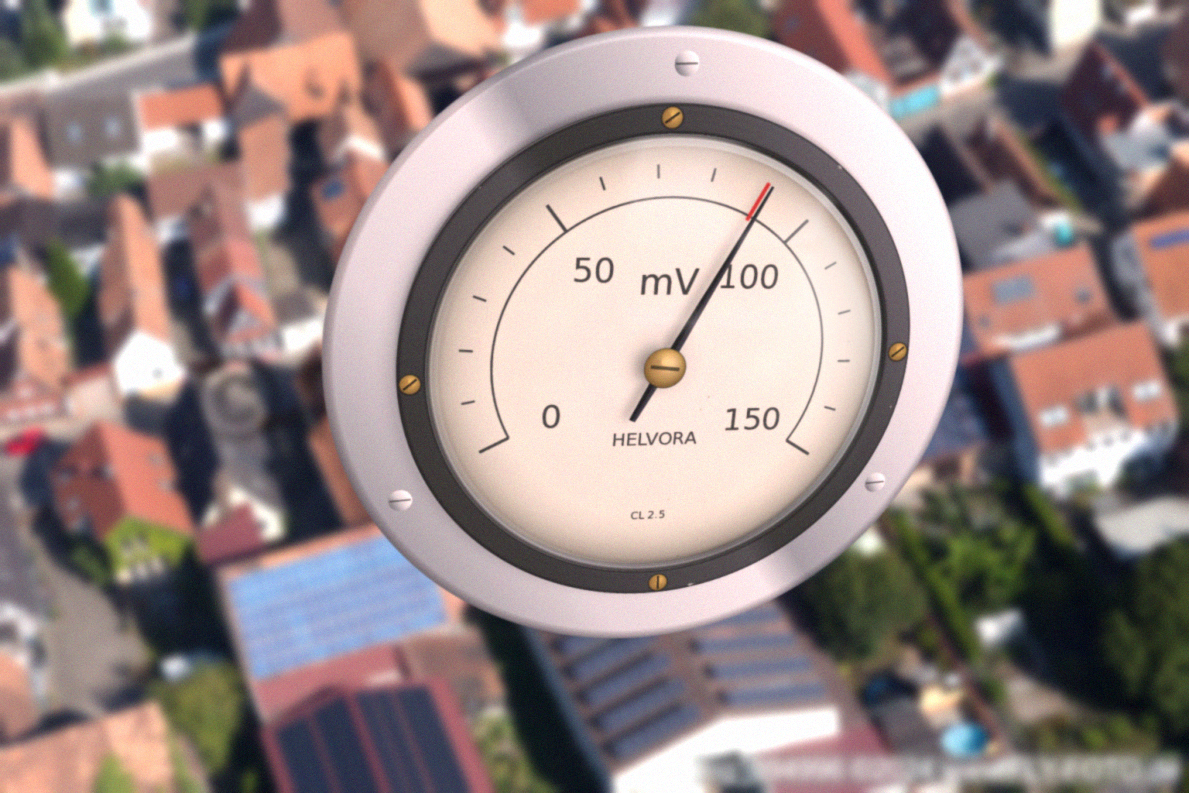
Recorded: mV 90
